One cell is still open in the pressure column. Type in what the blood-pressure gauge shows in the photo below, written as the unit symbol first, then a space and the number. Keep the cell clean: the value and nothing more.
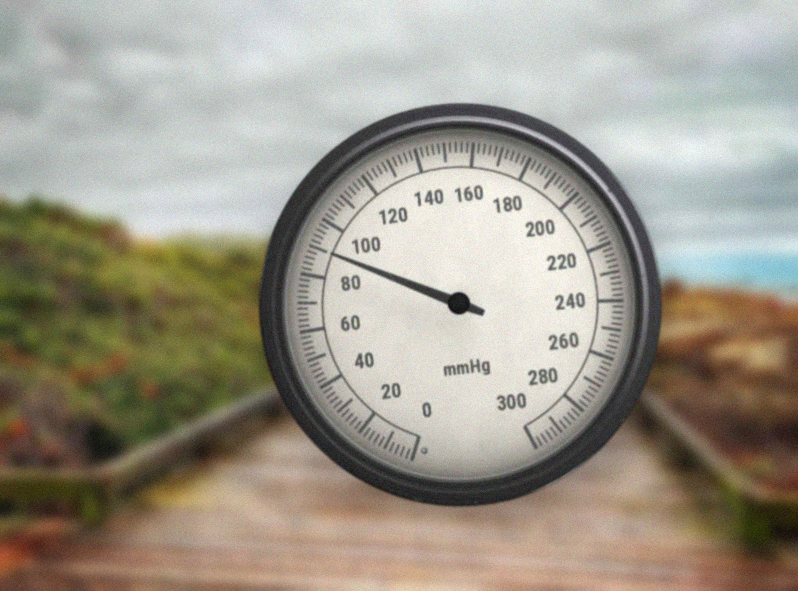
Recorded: mmHg 90
